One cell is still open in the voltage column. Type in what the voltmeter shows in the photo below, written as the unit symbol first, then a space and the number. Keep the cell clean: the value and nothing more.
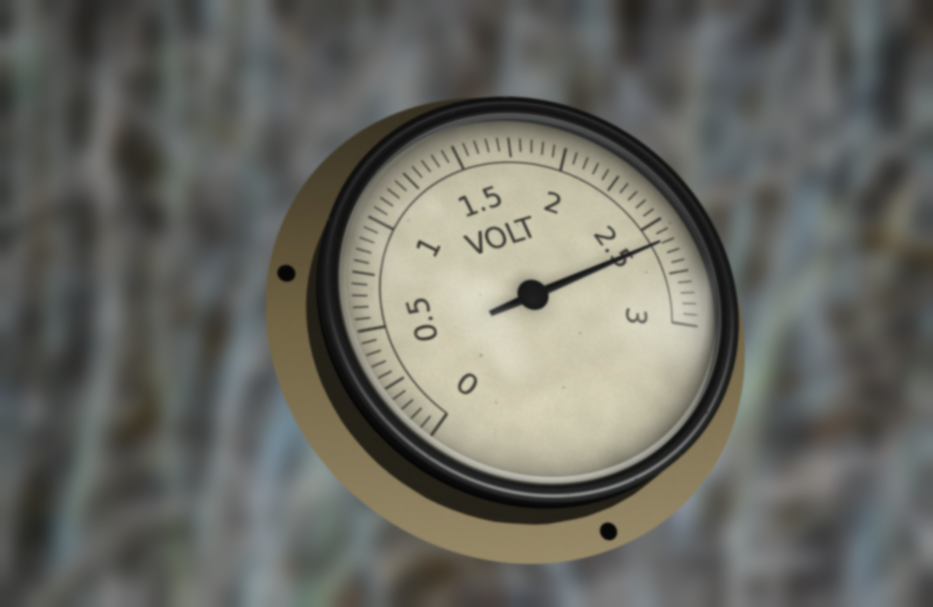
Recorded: V 2.6
